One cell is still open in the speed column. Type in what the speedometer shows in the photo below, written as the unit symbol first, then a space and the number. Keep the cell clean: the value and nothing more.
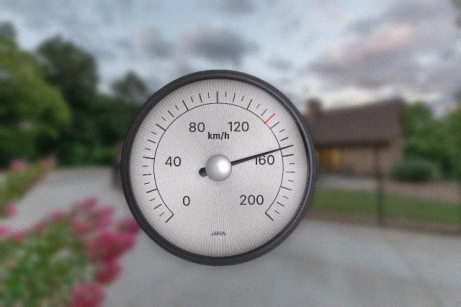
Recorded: km/h 155
